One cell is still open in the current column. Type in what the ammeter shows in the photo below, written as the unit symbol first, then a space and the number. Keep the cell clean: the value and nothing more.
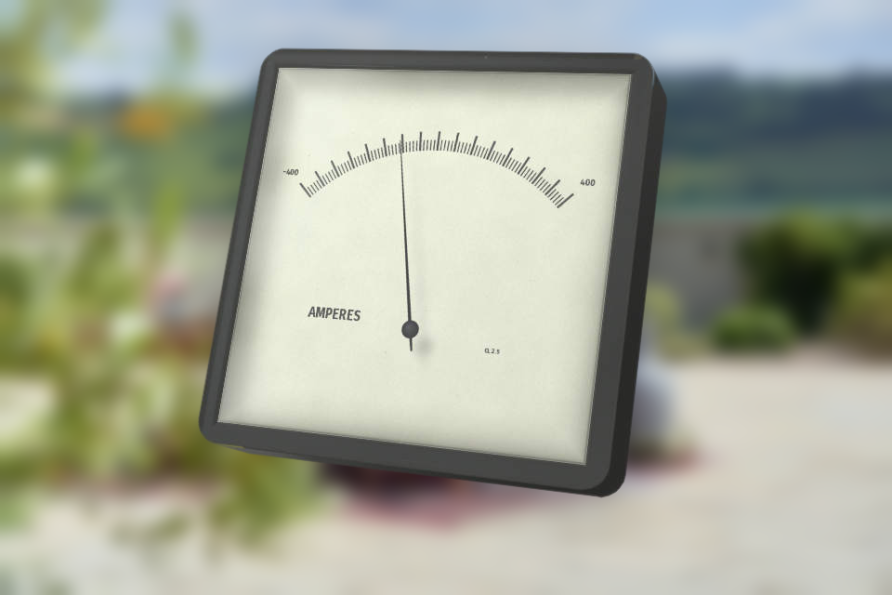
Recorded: A -100
